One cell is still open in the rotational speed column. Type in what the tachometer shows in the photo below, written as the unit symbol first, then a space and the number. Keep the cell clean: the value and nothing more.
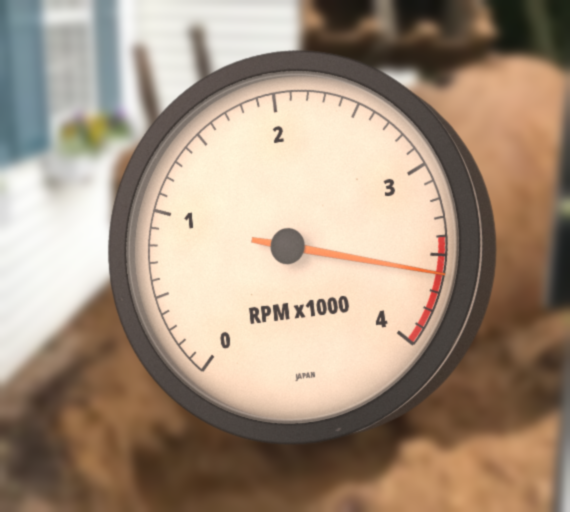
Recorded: rpm 3600
